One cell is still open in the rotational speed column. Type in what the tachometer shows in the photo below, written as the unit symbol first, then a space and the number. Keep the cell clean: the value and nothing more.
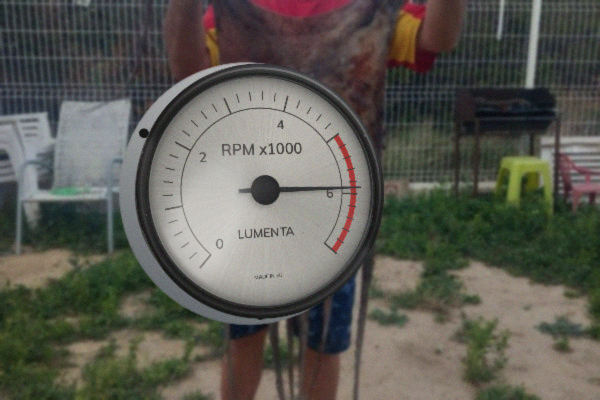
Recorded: rpm 5900
